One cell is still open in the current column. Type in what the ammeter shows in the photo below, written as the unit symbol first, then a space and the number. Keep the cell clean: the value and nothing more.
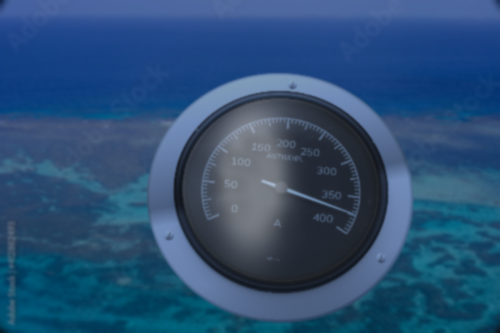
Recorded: A 375
